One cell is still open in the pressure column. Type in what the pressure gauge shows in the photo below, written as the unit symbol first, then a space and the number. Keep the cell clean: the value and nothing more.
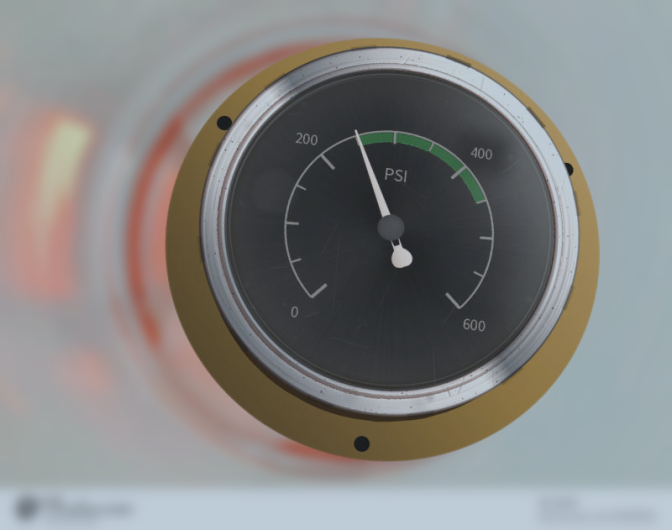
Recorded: psi 250
